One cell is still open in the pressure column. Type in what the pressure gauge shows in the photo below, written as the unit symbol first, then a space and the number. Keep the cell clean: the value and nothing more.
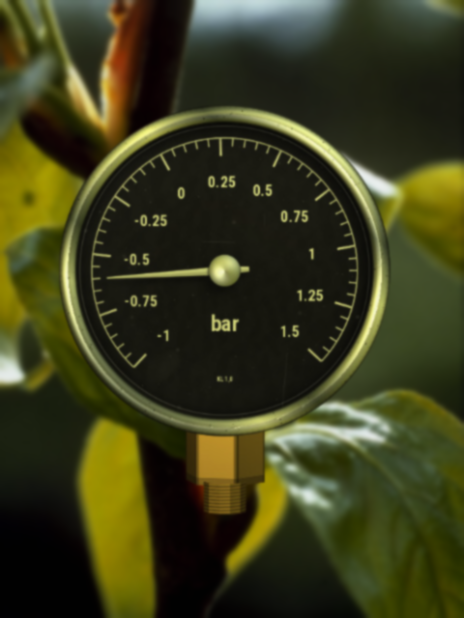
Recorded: bar -0.6
